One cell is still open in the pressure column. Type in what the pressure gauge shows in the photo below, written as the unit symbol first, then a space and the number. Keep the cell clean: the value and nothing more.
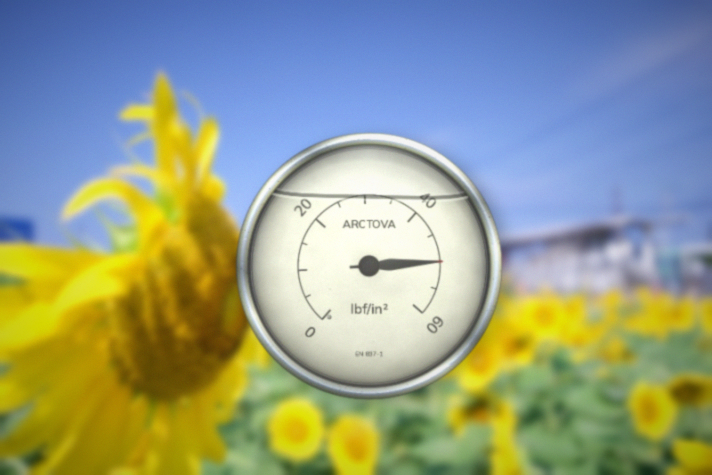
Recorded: psi 50
